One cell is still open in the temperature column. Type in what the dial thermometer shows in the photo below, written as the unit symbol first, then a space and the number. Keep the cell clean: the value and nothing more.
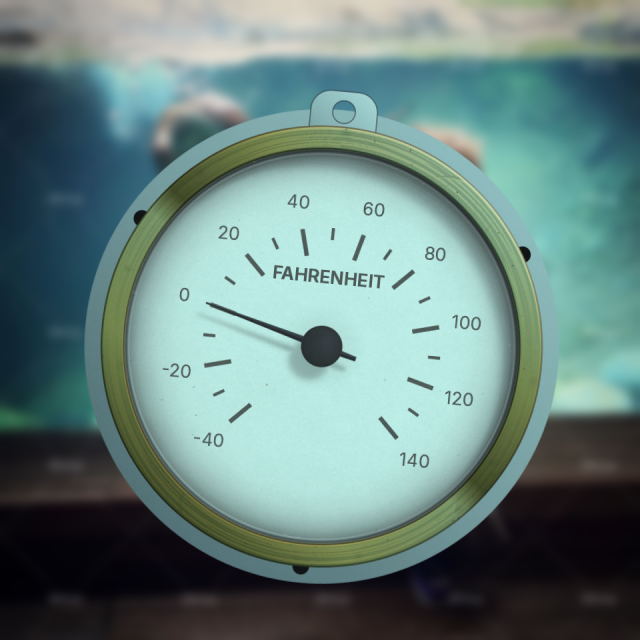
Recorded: °F 0
